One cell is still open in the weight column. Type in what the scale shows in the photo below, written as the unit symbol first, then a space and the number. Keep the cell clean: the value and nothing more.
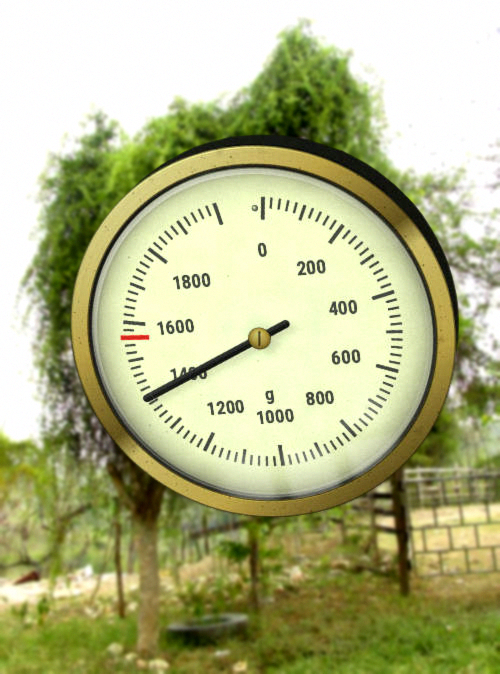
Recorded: g 1400
